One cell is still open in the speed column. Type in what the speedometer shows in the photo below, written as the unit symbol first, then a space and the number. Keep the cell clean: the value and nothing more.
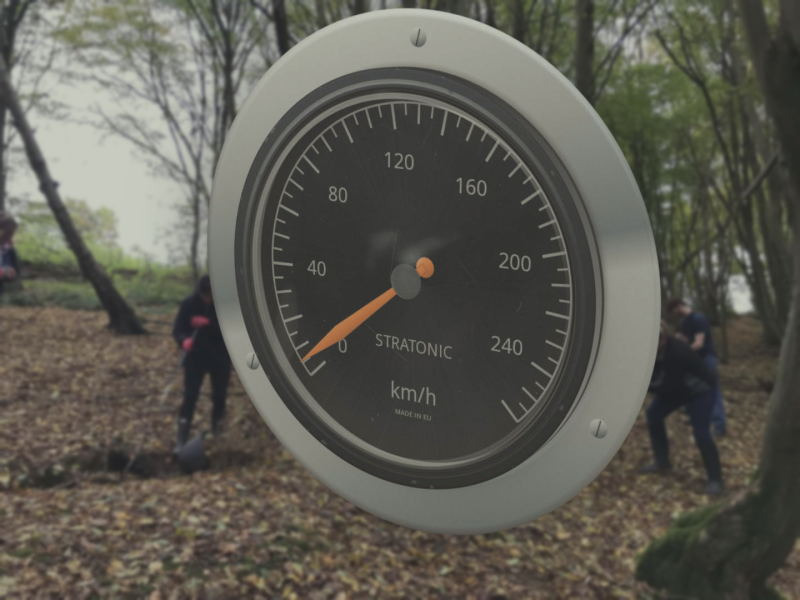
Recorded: km/h 5
